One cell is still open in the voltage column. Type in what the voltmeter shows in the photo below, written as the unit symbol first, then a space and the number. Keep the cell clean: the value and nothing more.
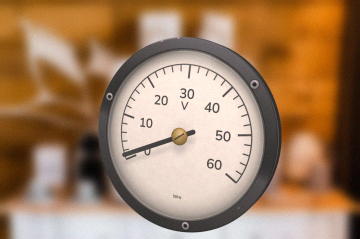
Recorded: V 1
